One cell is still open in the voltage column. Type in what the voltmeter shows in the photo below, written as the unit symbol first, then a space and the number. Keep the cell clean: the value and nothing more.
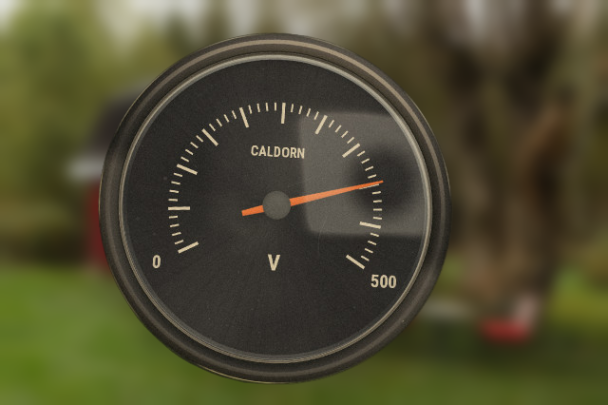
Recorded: V 400
